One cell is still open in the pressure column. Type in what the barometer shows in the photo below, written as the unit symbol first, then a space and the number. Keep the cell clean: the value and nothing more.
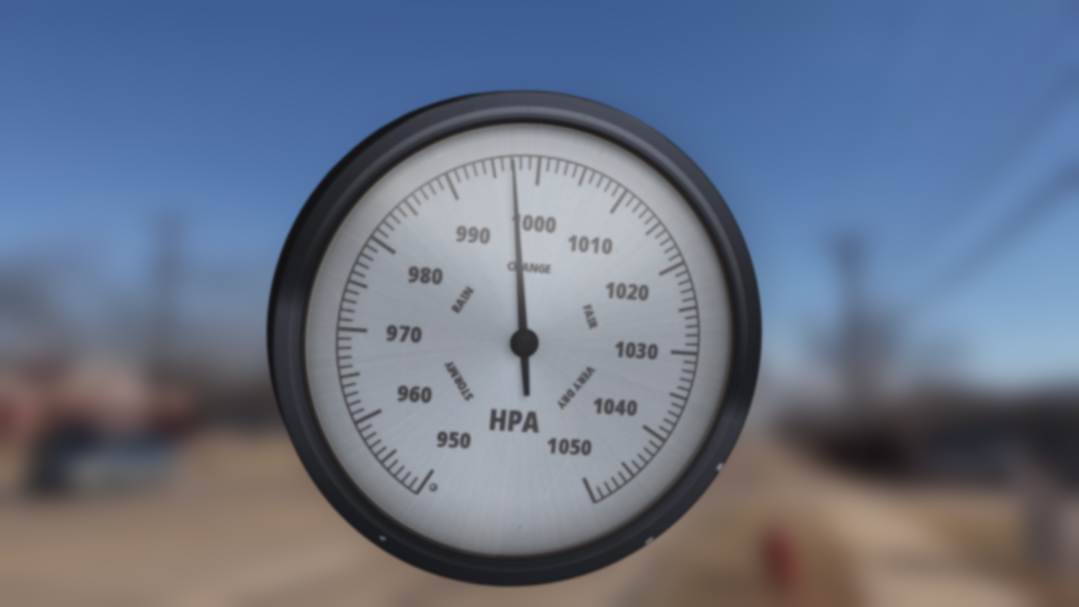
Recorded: hPa 997
